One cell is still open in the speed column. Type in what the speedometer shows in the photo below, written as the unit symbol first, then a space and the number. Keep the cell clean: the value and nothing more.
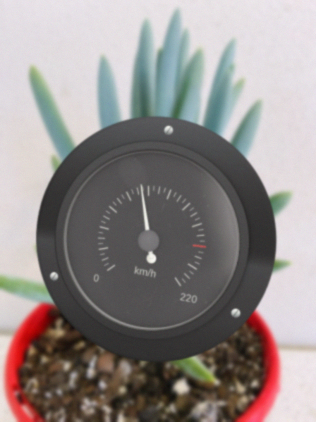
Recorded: km/h 95
